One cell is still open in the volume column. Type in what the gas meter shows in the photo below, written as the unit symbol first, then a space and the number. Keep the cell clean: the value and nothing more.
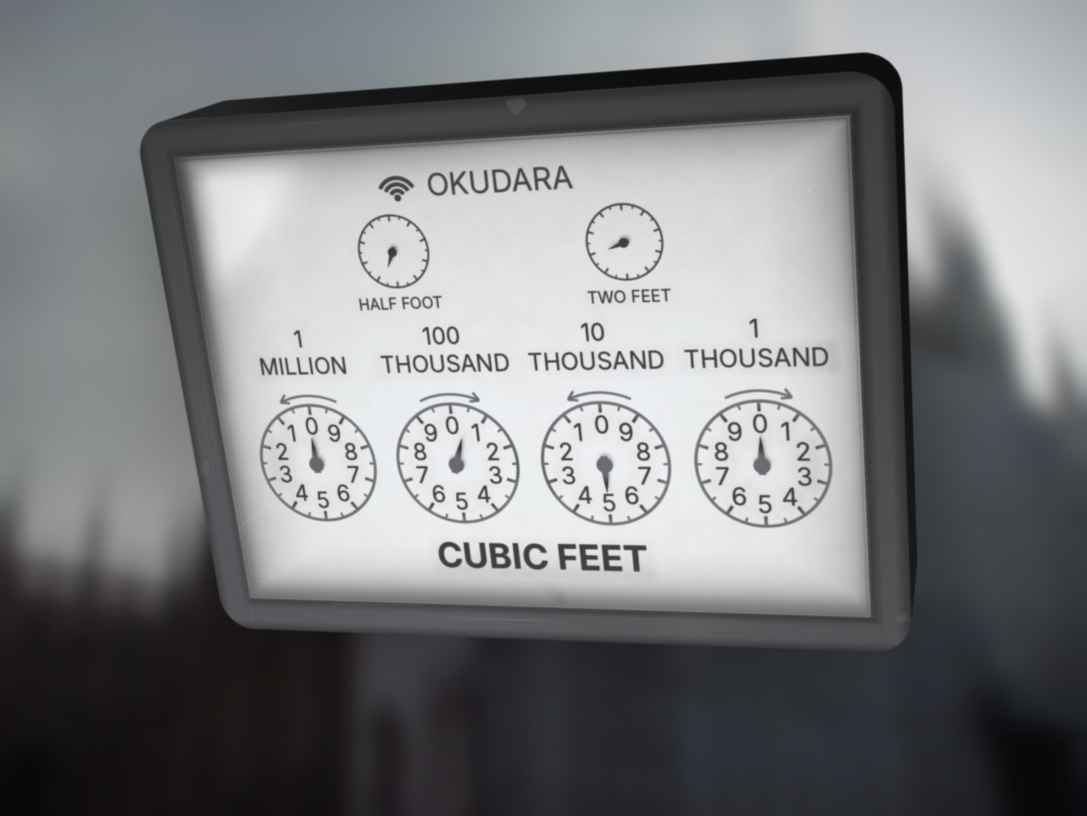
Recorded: ft³ 5000
